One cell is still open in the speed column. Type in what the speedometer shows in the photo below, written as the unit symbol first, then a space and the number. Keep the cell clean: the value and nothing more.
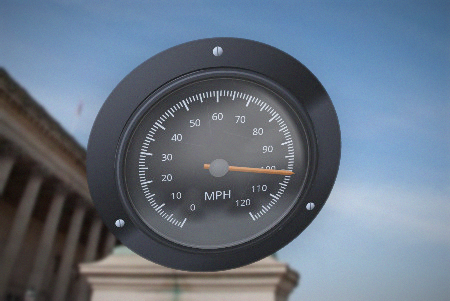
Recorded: mph 100
